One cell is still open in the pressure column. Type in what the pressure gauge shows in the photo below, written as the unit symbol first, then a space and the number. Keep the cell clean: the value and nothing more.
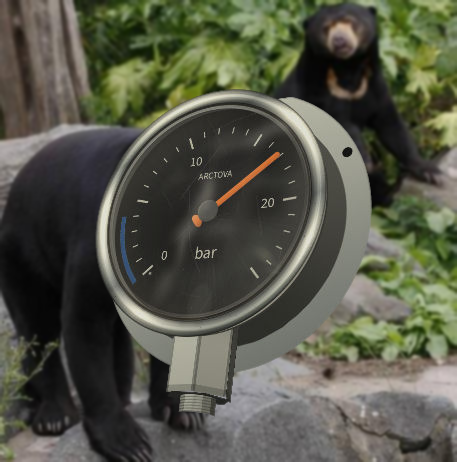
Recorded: bar 17
